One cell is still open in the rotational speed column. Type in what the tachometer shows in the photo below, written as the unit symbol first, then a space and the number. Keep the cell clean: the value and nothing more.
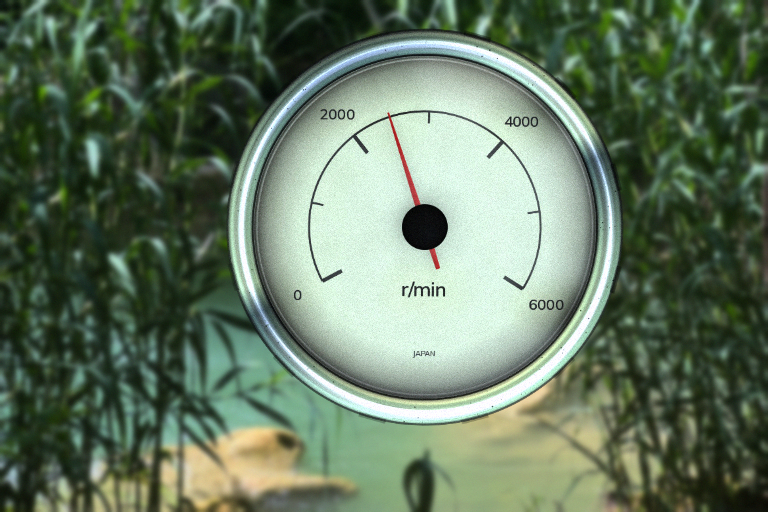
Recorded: rpm 2500
